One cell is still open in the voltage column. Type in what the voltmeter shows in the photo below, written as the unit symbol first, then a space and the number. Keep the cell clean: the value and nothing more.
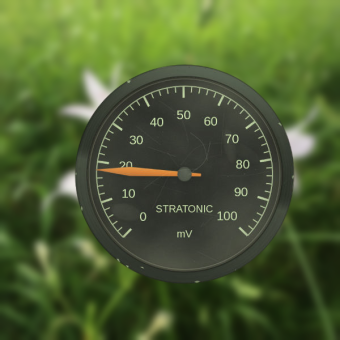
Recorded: mV 18
